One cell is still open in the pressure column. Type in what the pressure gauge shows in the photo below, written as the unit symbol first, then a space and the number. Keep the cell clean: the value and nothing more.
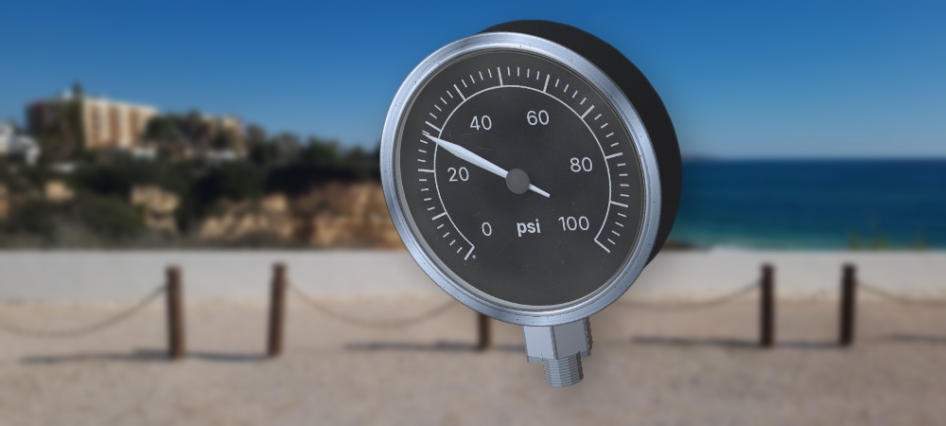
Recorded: psi 28
